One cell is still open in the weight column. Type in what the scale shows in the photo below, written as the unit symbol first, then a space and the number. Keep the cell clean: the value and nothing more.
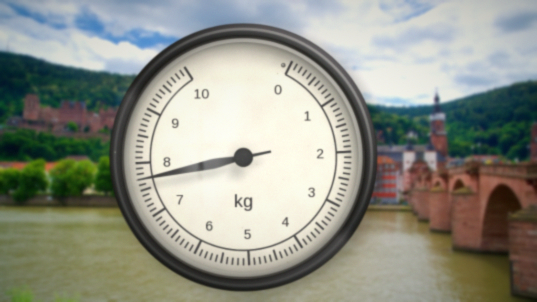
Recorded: kg 7.7
